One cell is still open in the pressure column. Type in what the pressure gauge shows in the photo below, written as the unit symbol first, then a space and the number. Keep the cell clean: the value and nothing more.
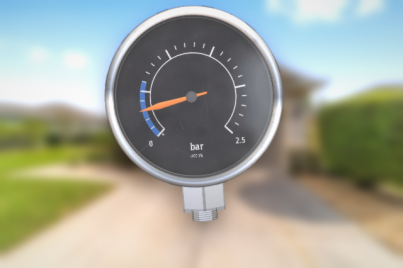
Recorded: bar 0.3
